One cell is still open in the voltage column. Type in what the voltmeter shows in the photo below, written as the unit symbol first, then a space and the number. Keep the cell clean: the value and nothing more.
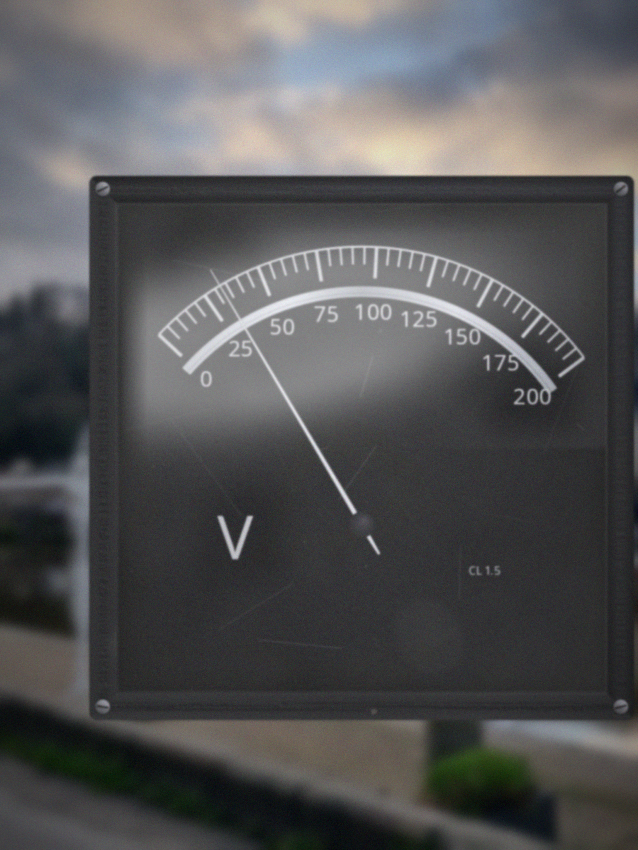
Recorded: V 32.5
